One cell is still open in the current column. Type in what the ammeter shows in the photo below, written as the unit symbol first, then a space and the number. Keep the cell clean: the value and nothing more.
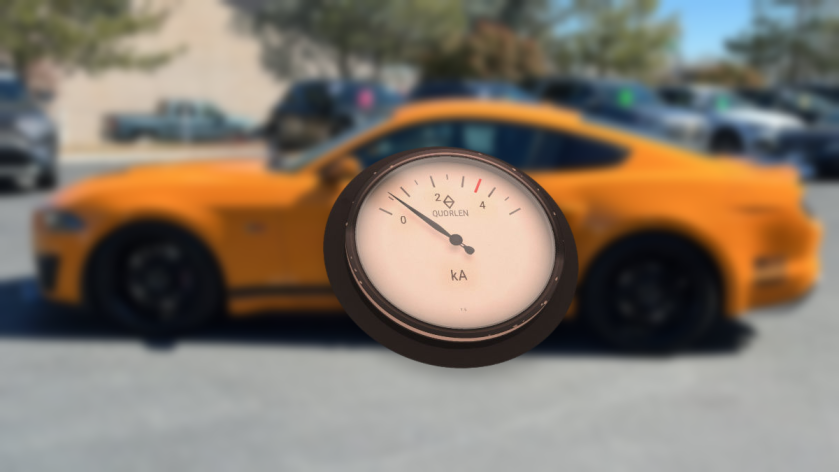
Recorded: kA 0.5
